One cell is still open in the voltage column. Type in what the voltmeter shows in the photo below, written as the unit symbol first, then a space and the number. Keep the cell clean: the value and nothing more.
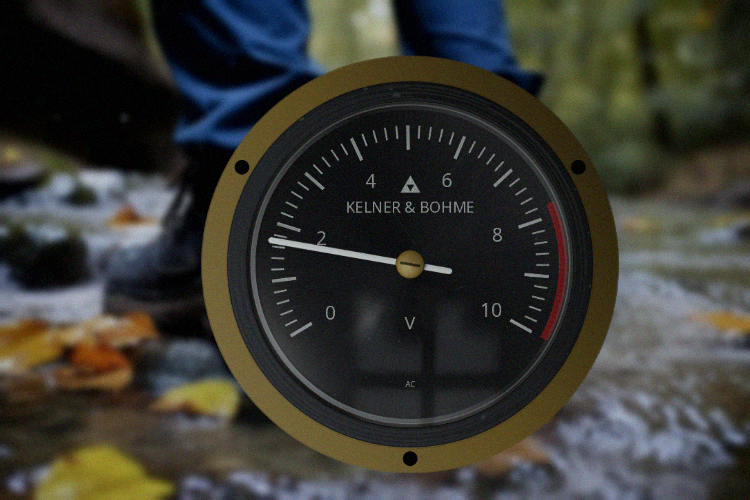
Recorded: V 1.7
